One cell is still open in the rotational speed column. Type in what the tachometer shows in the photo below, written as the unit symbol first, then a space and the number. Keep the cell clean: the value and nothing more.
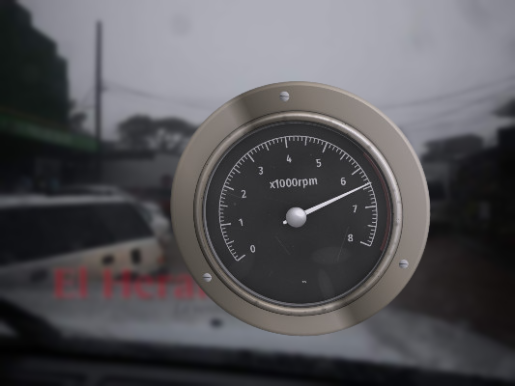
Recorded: rpm 6400
